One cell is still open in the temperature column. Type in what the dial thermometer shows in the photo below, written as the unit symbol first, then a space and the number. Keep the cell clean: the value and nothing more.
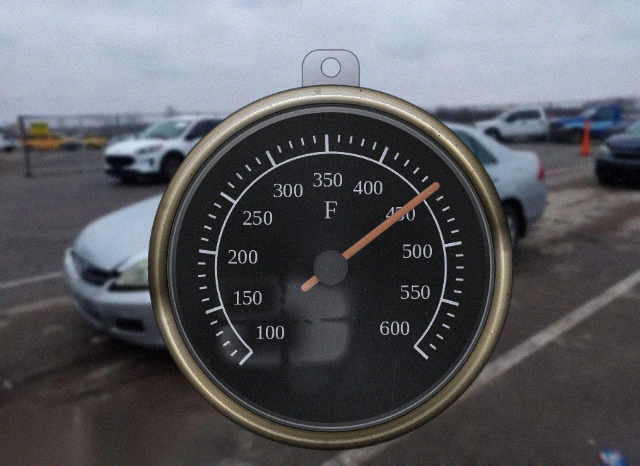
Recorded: °F 450
